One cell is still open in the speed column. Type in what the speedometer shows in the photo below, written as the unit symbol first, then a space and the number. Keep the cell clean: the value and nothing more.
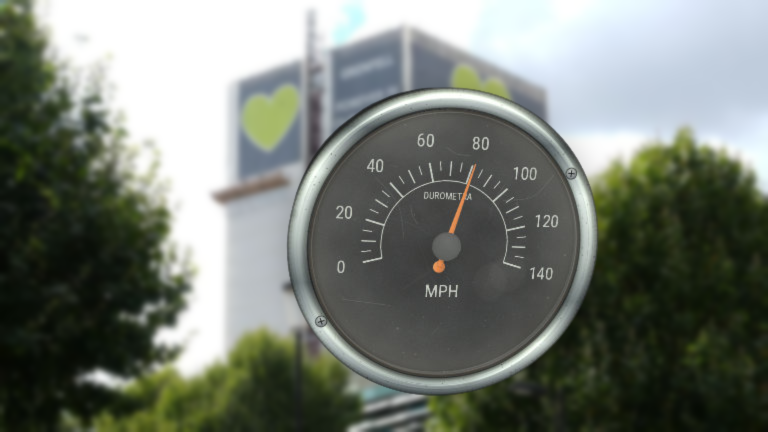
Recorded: mph 80
